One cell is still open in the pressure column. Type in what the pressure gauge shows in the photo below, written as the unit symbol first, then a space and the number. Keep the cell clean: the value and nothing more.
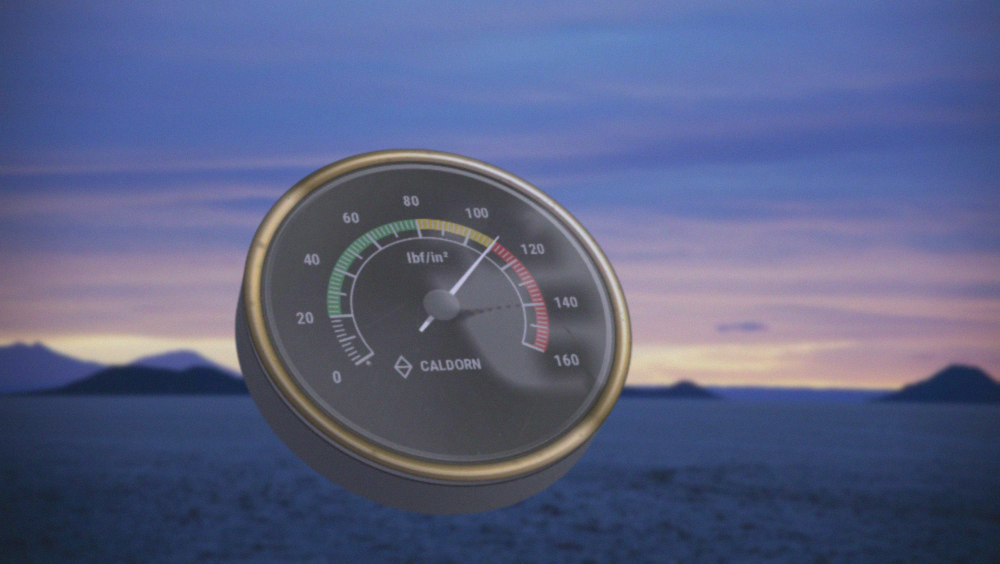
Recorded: psi 110
